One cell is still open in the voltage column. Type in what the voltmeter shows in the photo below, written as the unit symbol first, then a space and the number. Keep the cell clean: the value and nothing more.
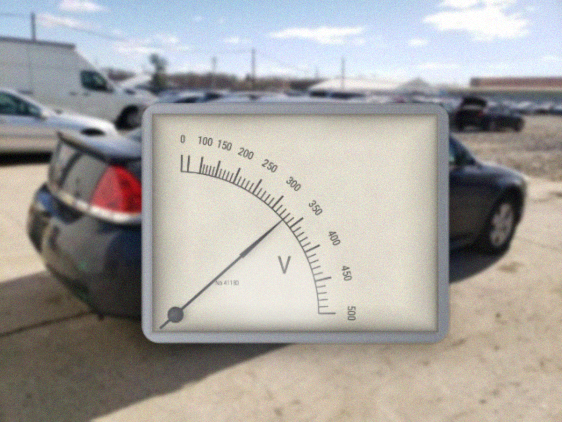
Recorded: V 330
